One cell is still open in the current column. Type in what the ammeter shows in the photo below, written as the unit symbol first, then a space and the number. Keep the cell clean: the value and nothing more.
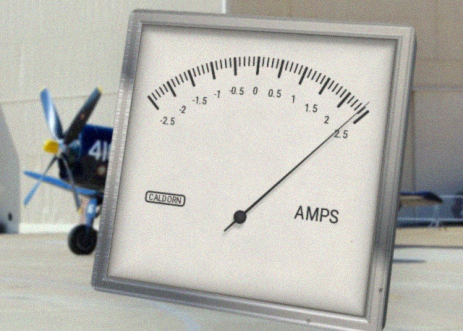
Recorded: A 2.4
